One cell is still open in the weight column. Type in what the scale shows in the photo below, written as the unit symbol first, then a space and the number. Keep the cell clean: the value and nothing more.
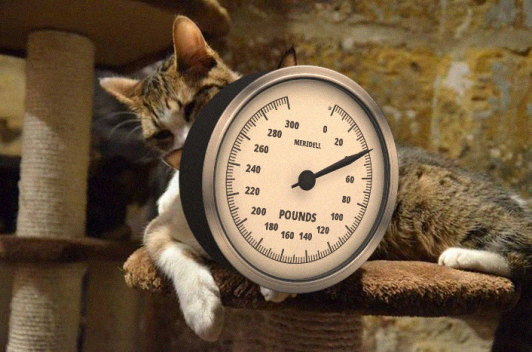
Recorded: lb 40
